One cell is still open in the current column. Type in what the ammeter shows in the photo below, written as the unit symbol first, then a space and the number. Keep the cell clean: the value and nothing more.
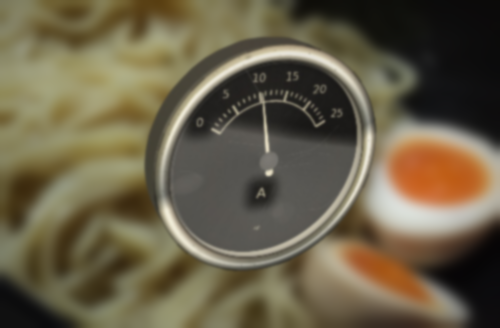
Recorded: A 10
